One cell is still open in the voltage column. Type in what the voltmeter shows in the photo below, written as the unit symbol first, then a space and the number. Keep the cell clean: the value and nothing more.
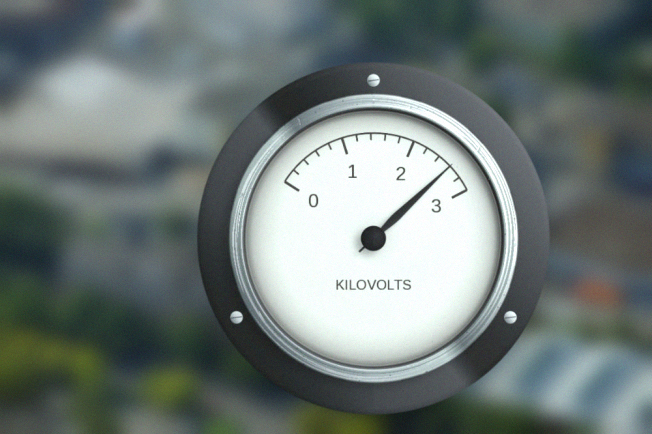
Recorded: kV 2.6
